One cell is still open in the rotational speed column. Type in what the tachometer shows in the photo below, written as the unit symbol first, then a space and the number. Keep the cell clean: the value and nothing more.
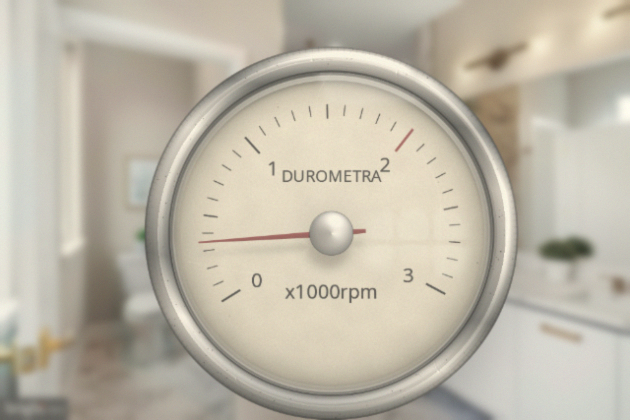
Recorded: rpm 350
